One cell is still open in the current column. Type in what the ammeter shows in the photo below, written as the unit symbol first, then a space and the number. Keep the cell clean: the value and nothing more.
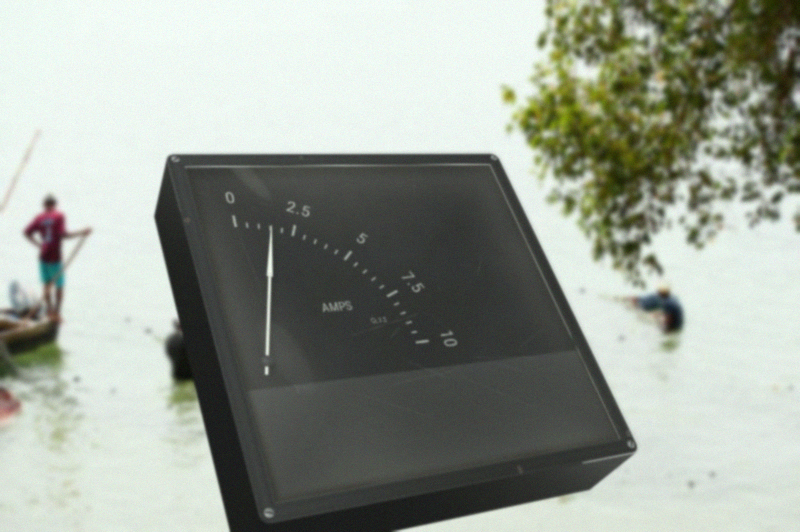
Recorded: A 1.5
